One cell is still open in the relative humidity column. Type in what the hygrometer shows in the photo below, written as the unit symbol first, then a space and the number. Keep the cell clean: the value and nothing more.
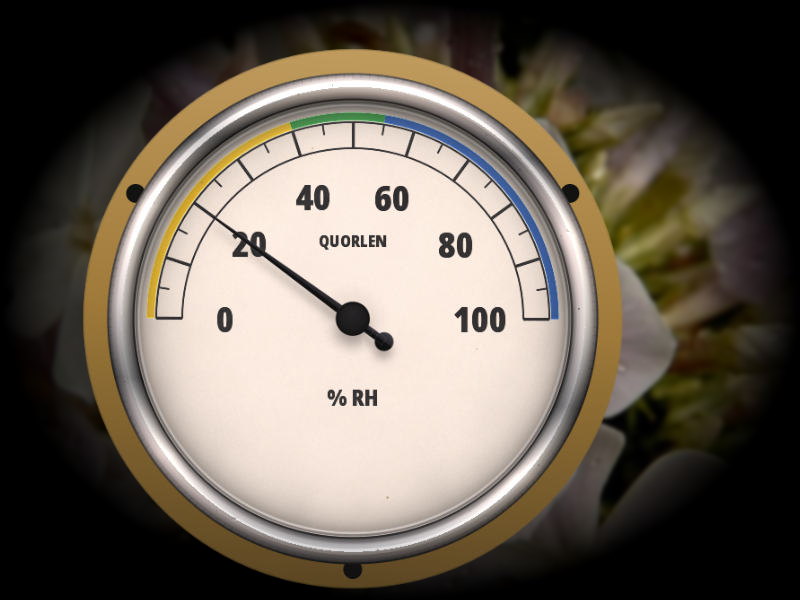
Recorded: % 20
